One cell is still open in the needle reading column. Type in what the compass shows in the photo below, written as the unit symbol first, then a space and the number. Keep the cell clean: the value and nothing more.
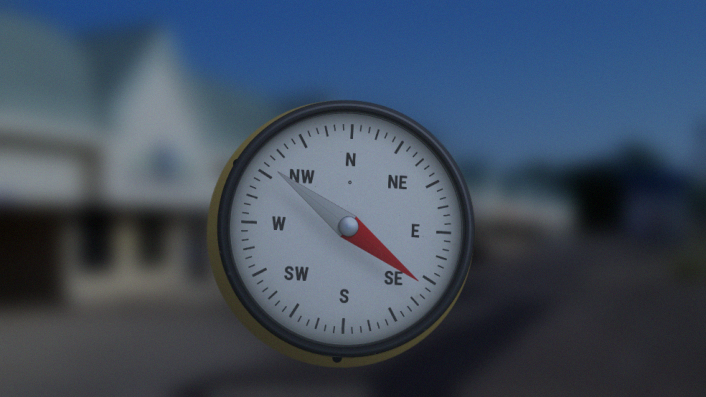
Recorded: ° 125
